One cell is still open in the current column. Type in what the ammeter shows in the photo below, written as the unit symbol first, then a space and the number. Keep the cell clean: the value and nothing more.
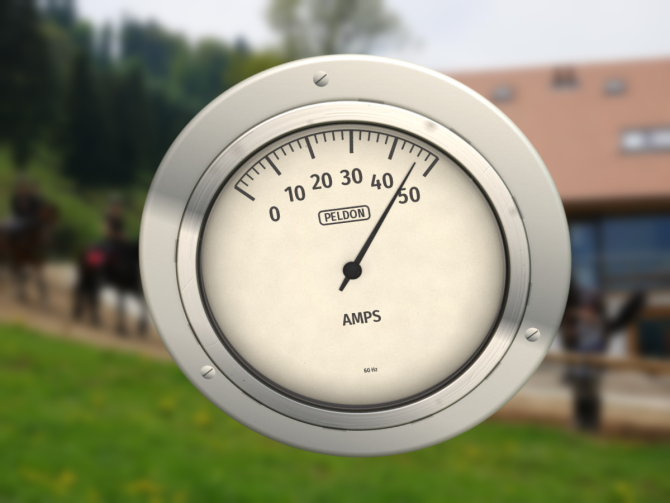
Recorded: A 46
